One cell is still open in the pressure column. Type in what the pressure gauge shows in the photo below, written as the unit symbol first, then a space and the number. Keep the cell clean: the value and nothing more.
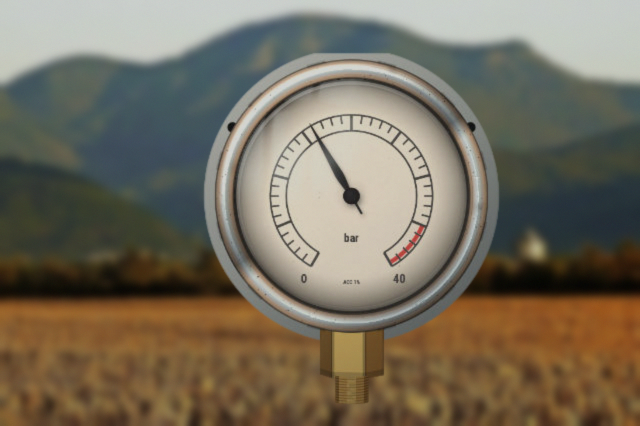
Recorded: bar 16
